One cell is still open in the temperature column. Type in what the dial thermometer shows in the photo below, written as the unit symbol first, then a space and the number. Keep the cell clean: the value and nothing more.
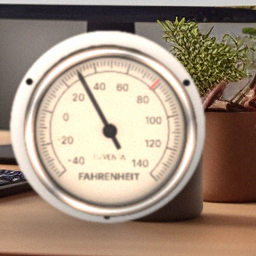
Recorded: °F 30
